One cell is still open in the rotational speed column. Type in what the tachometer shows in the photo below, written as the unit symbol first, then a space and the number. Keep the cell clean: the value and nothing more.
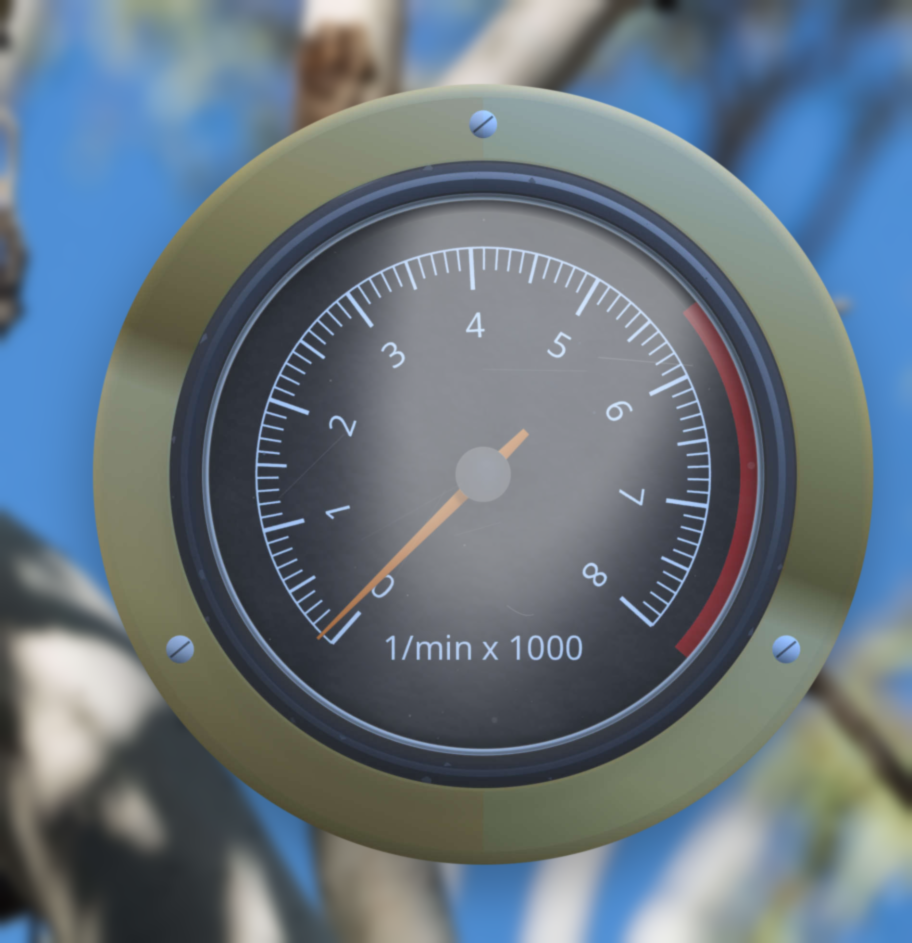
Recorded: rpm 100
